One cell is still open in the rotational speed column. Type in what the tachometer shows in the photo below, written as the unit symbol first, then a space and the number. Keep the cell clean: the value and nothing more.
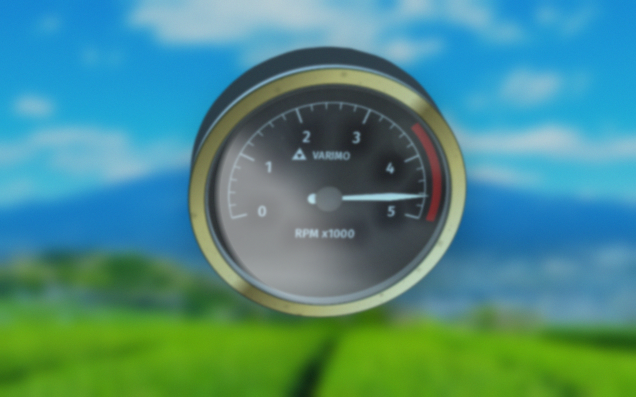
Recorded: rpm 4600
